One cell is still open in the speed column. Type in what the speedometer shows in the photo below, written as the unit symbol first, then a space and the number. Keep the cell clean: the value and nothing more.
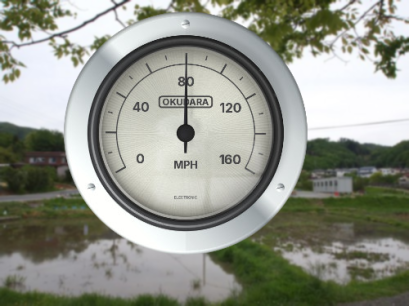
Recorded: mph 80
